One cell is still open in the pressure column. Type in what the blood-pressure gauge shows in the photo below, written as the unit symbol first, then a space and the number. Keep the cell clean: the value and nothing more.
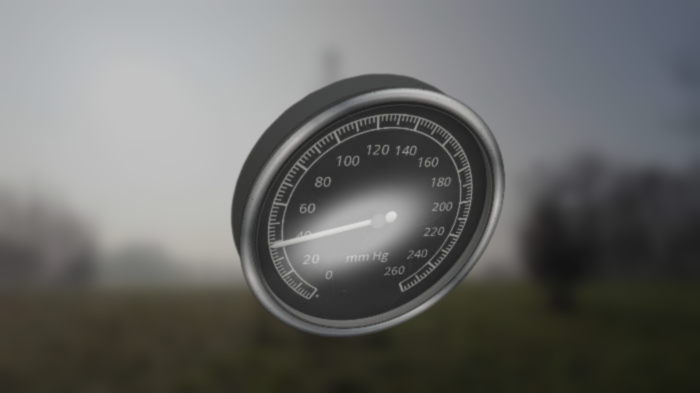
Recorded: mmHg 40
